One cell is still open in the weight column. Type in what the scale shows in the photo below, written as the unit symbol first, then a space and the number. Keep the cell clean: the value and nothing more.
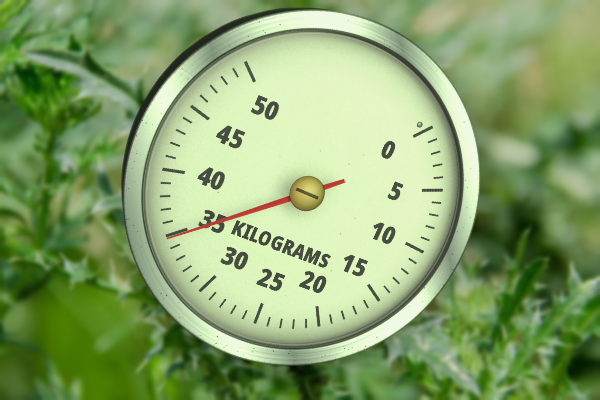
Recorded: kg 35
